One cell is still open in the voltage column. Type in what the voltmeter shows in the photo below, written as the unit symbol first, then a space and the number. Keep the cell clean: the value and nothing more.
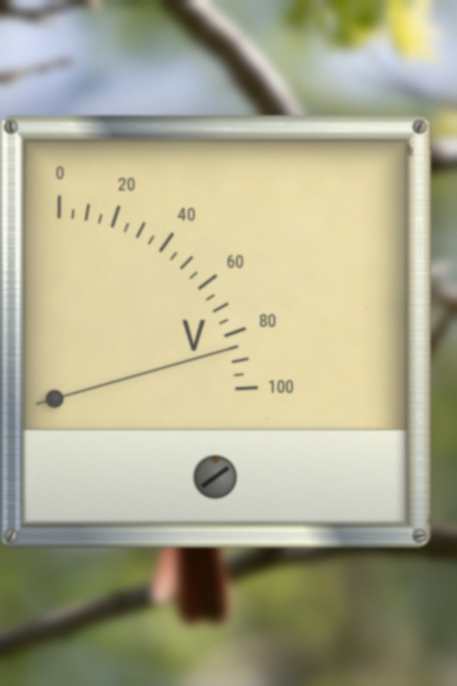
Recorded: V 85
